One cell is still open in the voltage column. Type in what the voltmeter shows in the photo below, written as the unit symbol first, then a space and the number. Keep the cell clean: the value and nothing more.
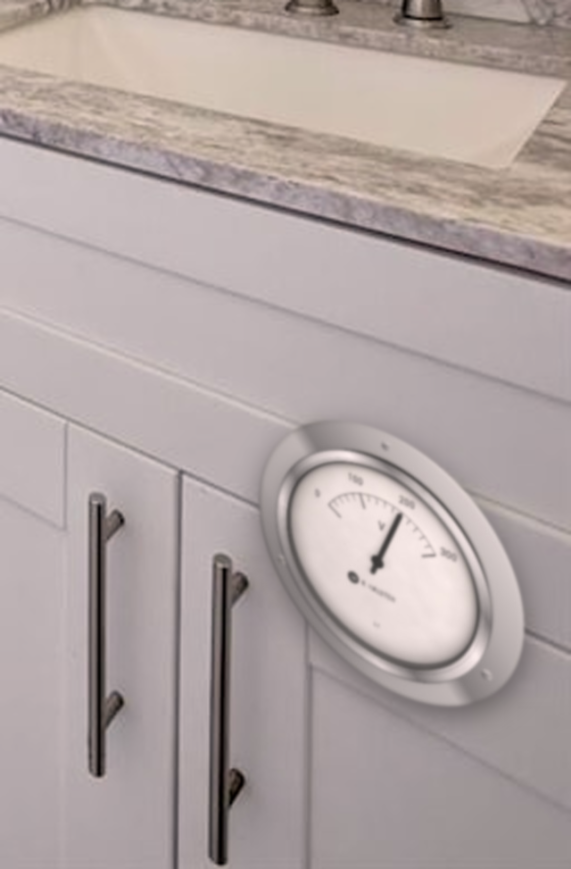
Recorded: V 200
